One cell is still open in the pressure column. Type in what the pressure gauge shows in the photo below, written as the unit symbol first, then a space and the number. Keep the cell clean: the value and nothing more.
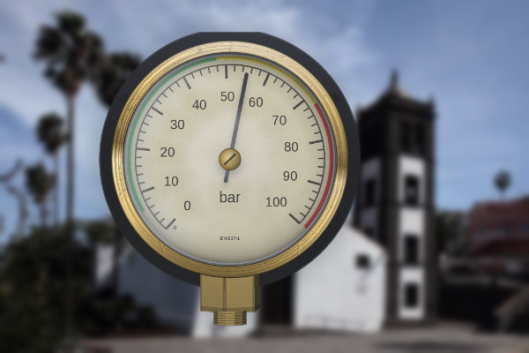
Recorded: bar 55
